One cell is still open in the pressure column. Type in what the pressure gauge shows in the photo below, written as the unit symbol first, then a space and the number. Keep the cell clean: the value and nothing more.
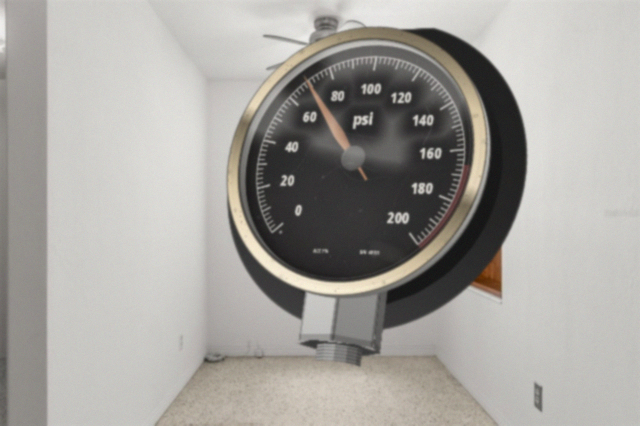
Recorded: psi 70
